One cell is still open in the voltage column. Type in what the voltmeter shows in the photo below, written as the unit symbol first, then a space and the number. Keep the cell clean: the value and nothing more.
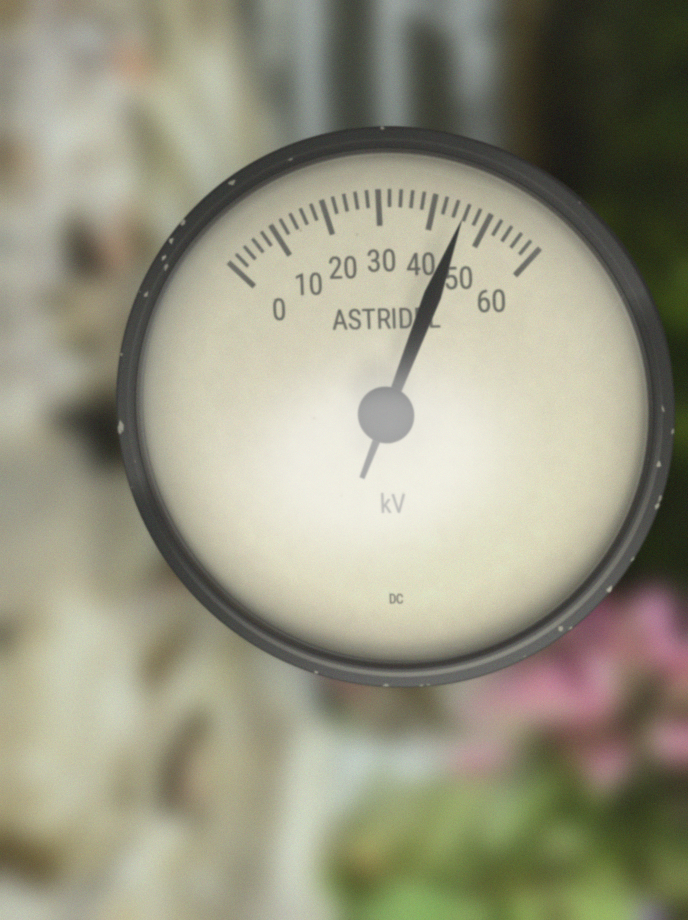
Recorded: kV 46
